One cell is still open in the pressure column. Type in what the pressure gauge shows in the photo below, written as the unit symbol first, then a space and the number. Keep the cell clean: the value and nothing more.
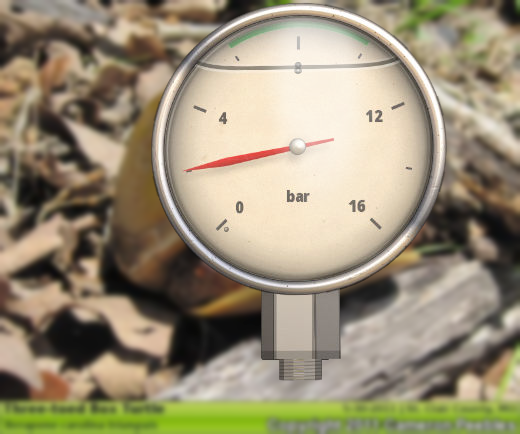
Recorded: bar 2
